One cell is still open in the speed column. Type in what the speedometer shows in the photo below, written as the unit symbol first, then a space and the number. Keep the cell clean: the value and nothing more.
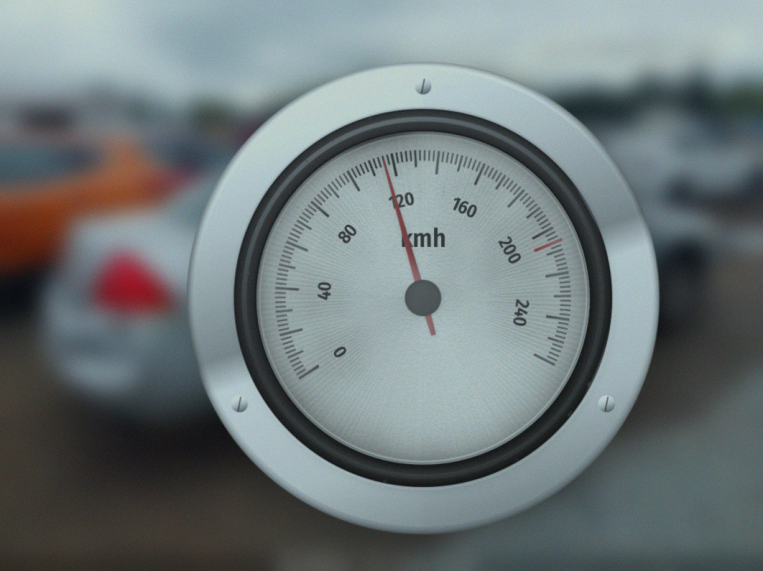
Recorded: km/h 116
